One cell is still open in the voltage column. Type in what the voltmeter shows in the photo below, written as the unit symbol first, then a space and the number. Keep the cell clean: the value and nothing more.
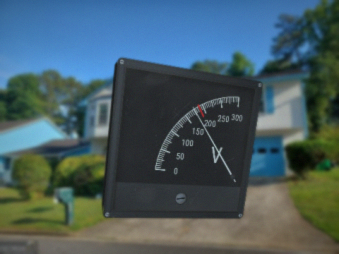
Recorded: V 175
